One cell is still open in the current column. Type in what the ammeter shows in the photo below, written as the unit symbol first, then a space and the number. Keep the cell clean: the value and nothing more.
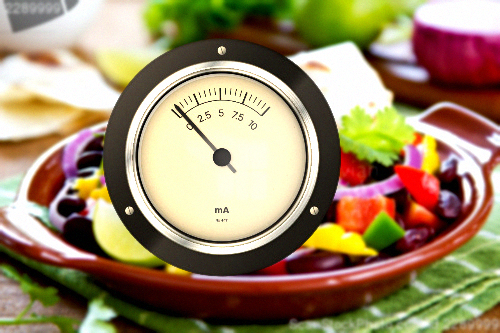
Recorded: mA 0.5
